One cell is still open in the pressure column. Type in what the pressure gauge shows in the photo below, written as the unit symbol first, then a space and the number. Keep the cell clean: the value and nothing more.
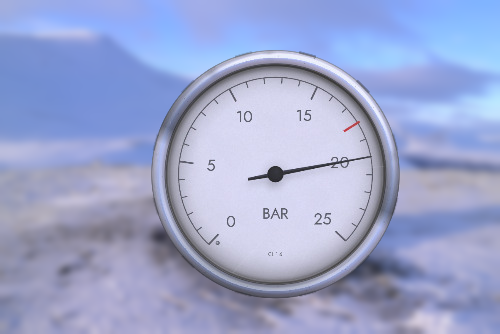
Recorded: bar 20
